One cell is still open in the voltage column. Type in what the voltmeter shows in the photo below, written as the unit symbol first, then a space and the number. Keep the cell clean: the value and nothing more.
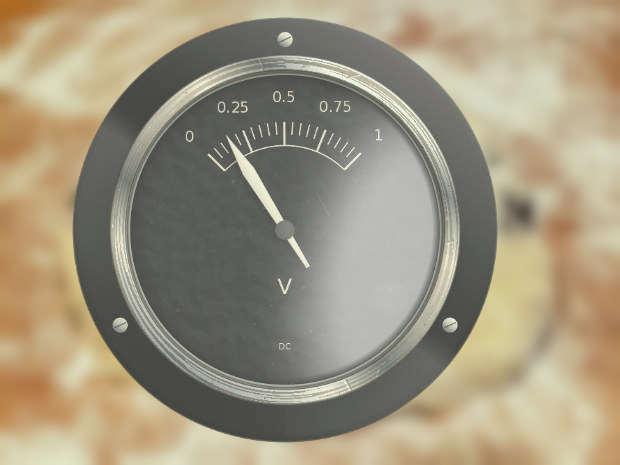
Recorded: V 0.15
